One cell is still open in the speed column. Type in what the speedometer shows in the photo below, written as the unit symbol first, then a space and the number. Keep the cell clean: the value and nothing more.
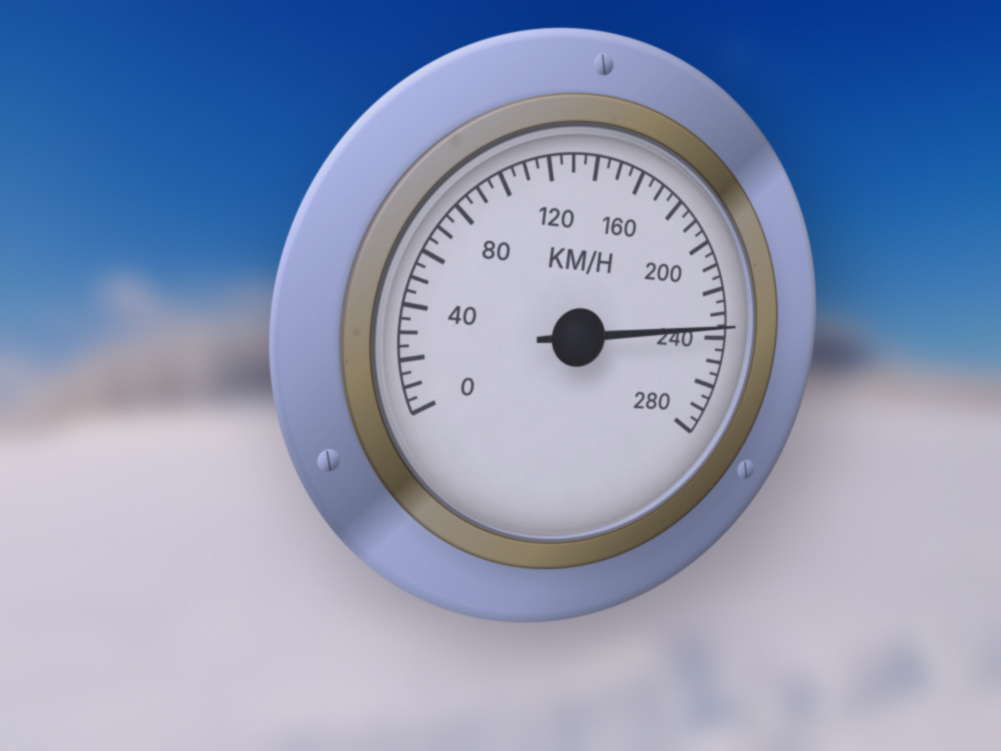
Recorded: km/h 235
